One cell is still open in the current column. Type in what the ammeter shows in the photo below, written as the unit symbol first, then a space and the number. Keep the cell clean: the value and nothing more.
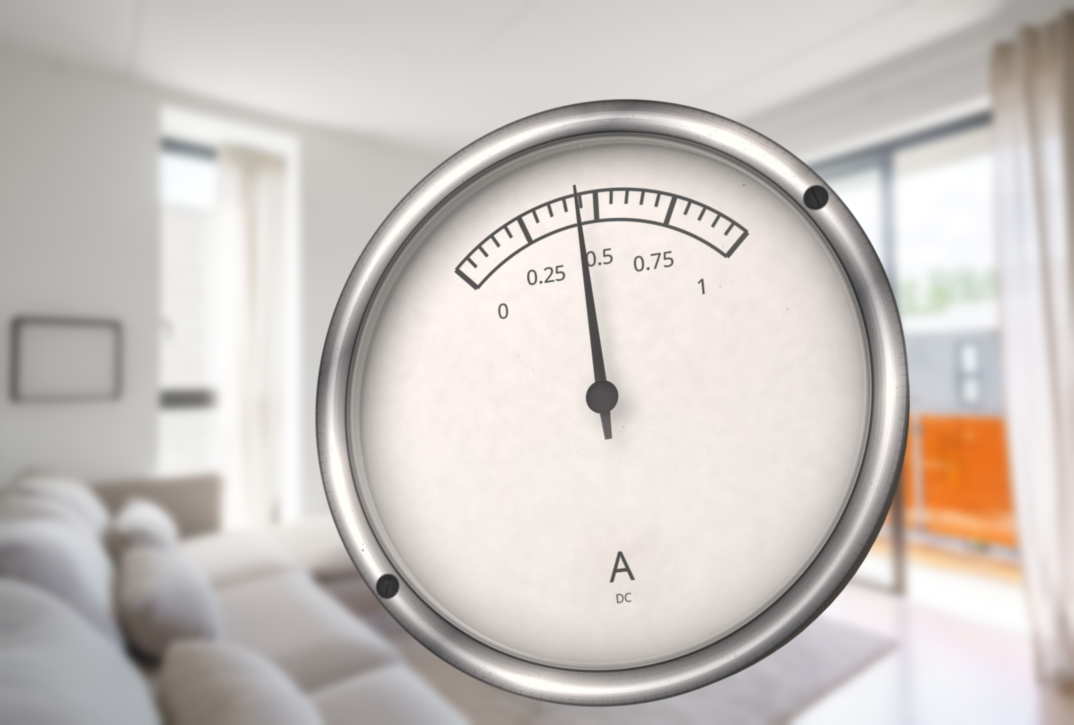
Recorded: A 0.45
